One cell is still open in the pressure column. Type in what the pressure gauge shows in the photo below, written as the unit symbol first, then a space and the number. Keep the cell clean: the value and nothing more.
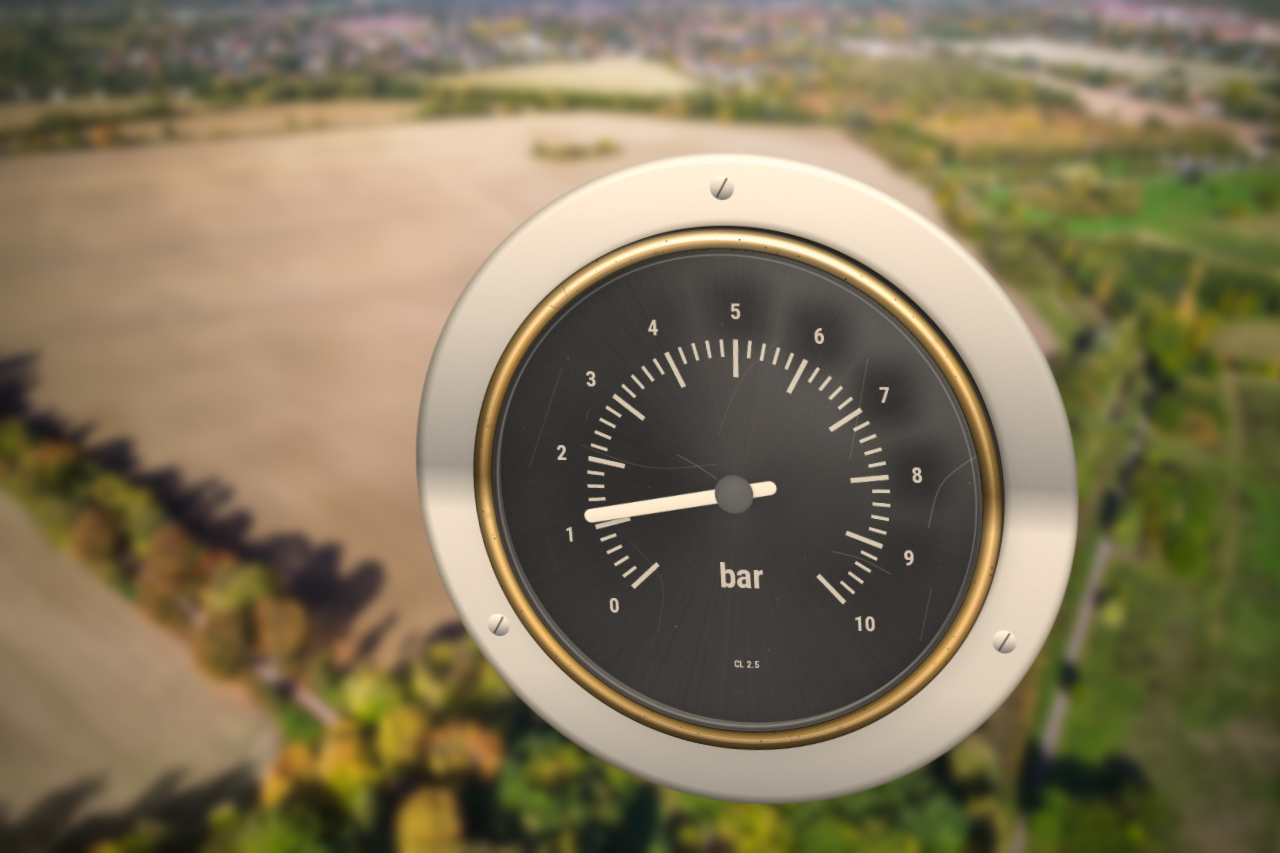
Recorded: bar 1.2
